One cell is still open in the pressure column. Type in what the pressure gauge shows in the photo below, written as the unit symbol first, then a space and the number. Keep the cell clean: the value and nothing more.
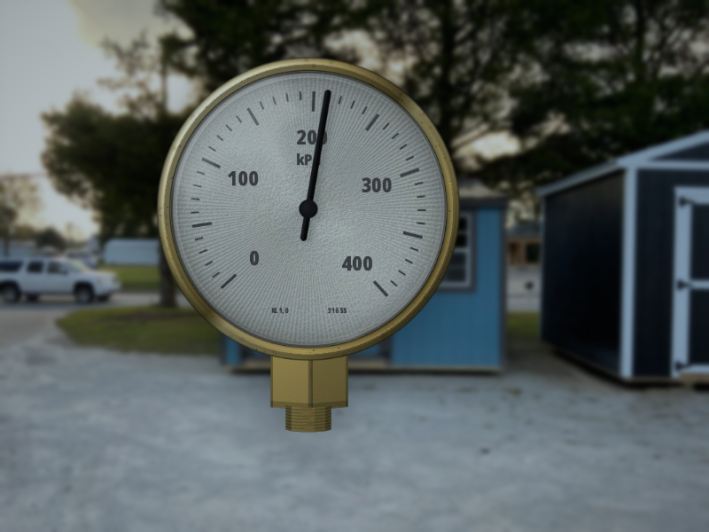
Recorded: kPa 210
